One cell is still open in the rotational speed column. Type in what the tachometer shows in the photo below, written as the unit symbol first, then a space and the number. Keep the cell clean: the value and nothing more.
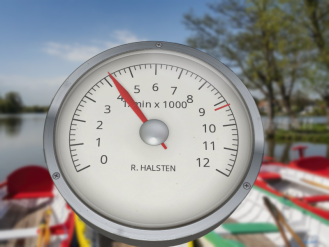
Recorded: rpm 4200
